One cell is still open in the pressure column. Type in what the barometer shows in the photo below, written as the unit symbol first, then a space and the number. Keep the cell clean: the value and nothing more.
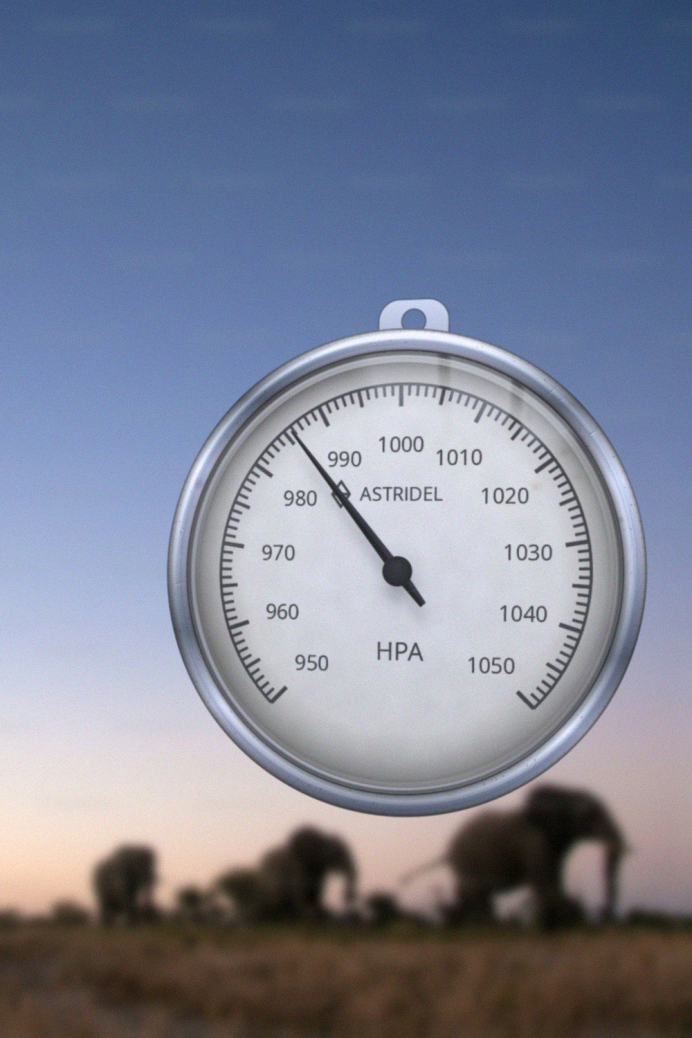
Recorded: hPa 986
